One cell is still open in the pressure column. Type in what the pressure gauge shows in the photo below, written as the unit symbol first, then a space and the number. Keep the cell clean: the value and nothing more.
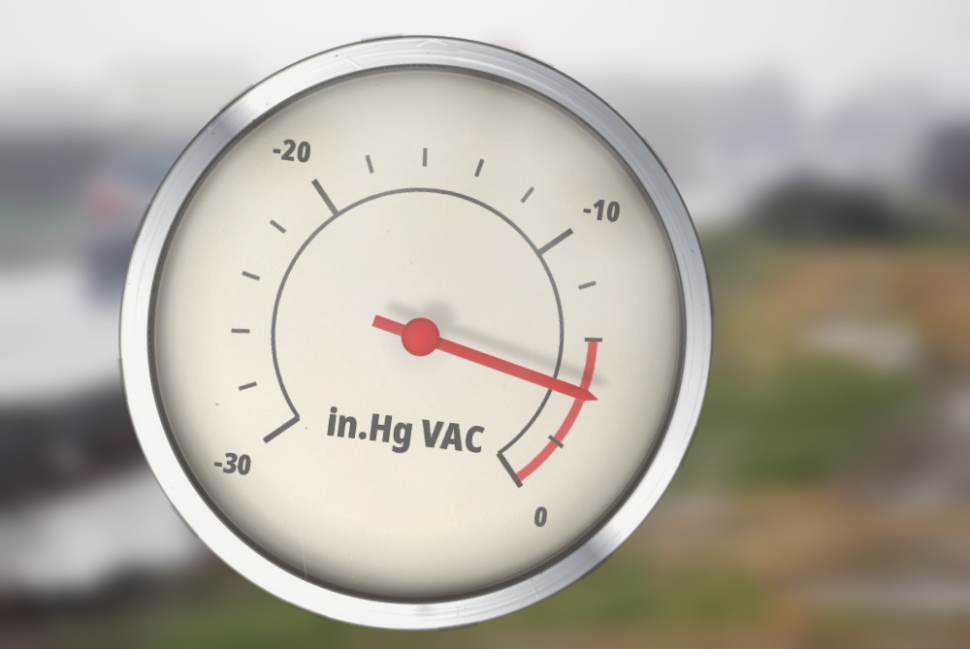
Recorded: inHg -4
